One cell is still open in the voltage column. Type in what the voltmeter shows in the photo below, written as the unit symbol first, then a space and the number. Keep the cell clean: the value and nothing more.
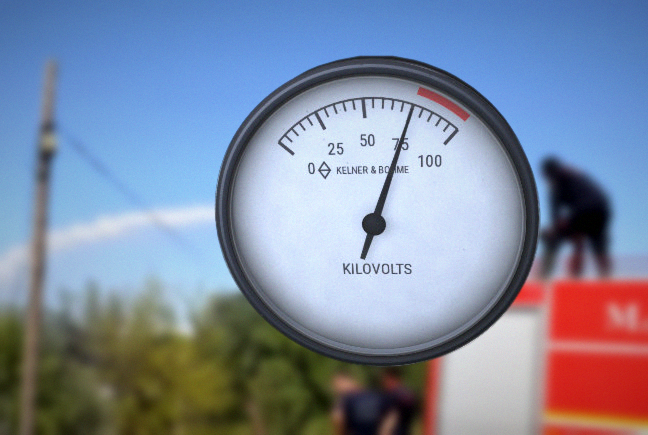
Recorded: kV 75
